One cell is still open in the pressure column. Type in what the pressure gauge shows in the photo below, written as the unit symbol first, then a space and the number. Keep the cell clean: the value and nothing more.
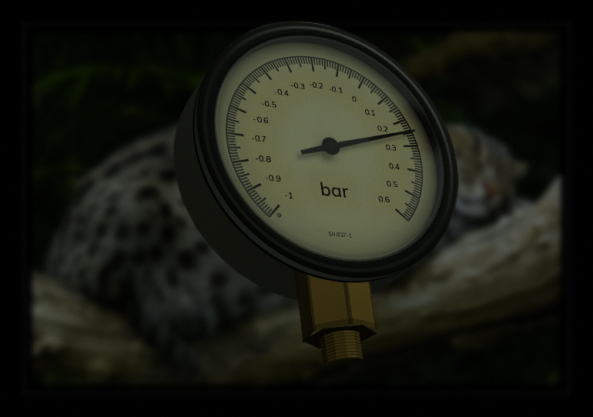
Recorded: bar 0.25
